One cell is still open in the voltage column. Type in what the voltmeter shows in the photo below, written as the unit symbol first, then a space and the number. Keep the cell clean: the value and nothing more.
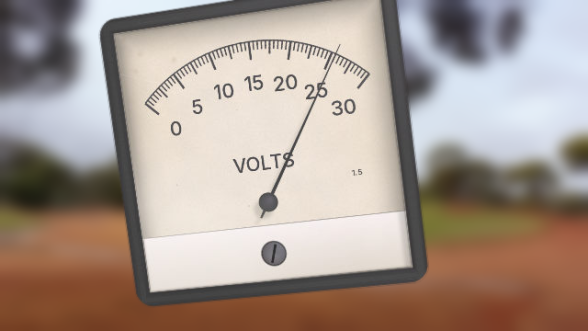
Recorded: V 25.5
